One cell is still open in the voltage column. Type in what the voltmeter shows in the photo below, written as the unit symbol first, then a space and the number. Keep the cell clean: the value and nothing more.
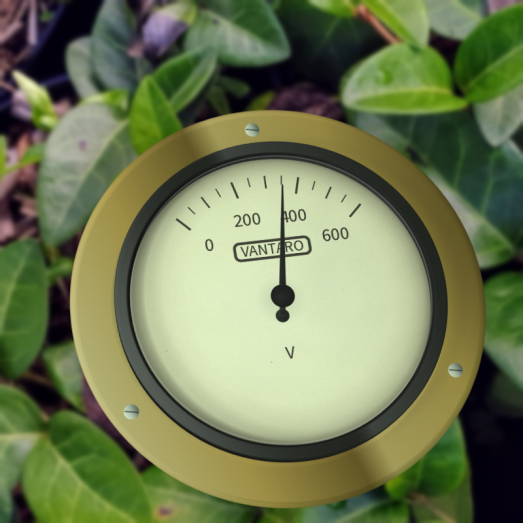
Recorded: V 350
